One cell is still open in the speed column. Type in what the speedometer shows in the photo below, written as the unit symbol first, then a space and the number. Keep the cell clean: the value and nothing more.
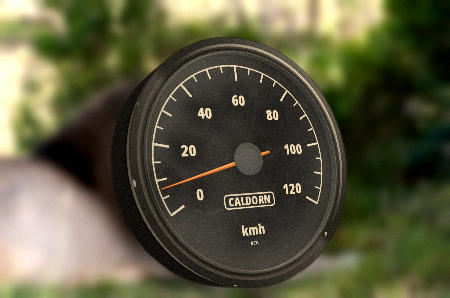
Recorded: km/h 7.5
